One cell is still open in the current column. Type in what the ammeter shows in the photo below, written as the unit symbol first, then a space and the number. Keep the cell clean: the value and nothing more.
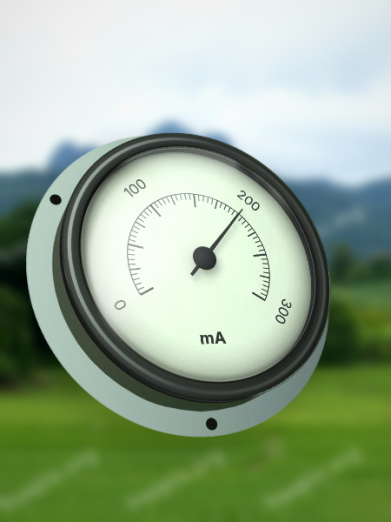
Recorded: mA 200
